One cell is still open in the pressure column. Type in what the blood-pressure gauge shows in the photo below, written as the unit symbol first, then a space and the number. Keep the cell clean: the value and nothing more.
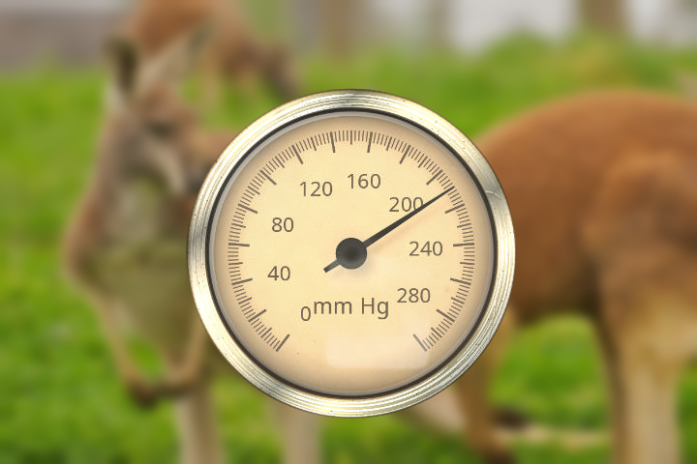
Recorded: mmHg 210
